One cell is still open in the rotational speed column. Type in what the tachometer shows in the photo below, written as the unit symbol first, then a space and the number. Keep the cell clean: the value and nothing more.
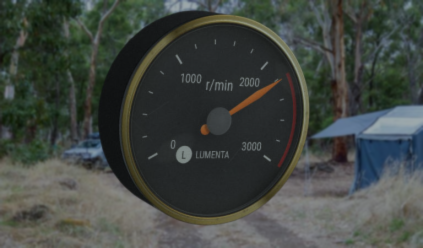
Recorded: rpm 2200
